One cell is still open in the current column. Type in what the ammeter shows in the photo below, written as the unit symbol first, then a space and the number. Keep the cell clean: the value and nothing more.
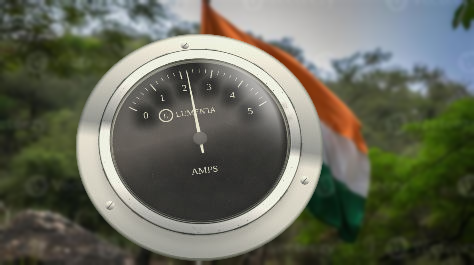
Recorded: A 2.2
